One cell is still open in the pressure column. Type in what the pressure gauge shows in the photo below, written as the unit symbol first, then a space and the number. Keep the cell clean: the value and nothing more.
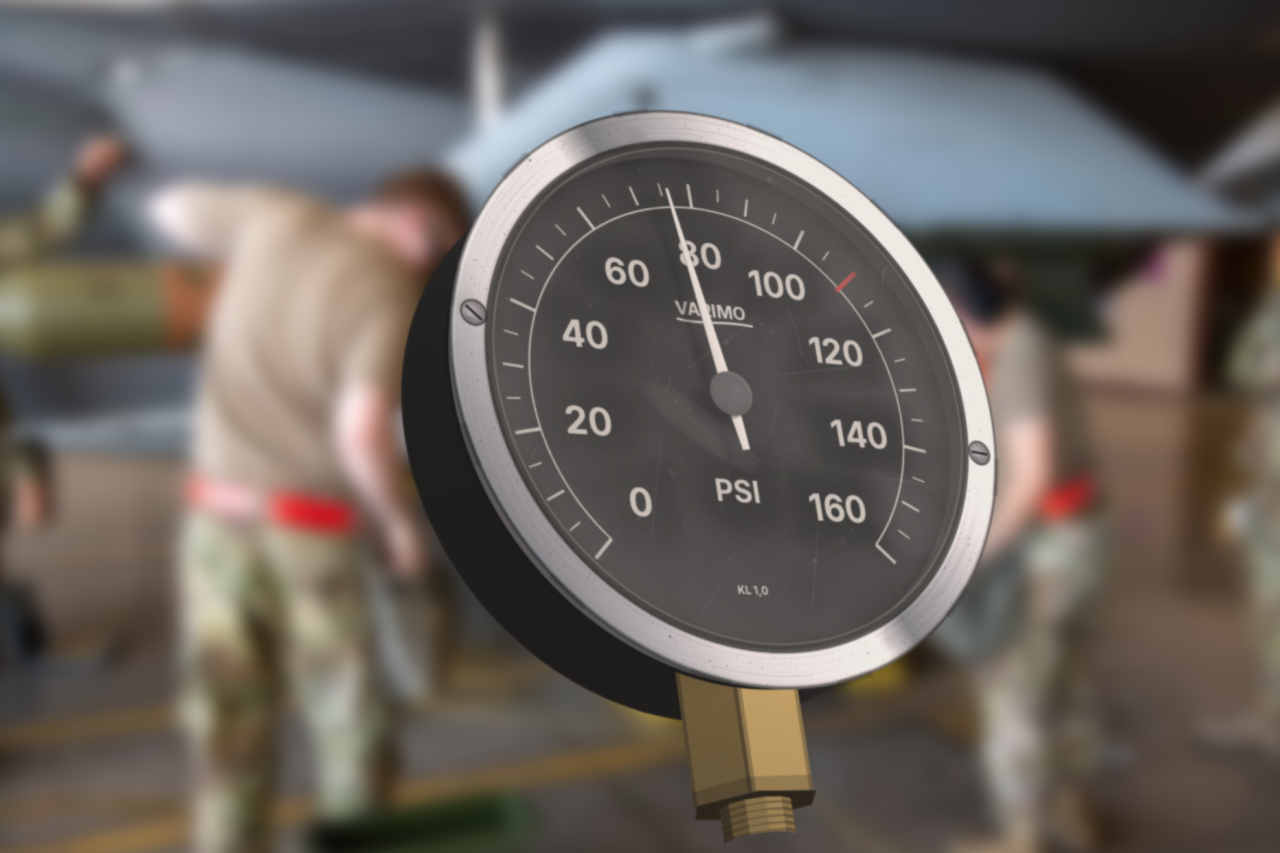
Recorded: psi 75
